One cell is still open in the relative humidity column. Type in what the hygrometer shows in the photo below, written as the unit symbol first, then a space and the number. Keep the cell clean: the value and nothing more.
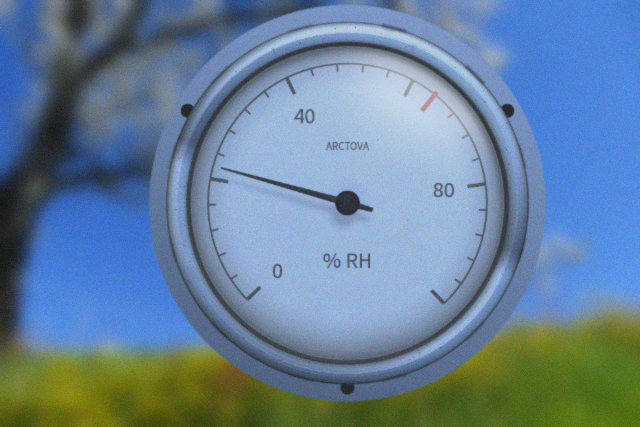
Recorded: % 22
